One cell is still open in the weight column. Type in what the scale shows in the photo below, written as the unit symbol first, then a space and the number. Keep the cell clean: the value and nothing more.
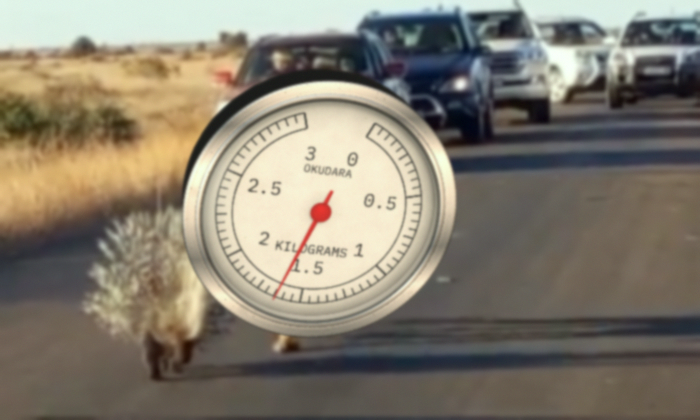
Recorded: kg 1.65
